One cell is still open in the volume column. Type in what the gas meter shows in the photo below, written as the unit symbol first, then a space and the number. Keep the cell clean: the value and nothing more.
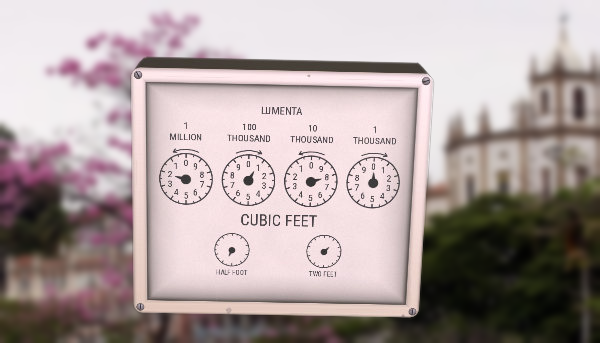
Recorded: ft³ 208000
